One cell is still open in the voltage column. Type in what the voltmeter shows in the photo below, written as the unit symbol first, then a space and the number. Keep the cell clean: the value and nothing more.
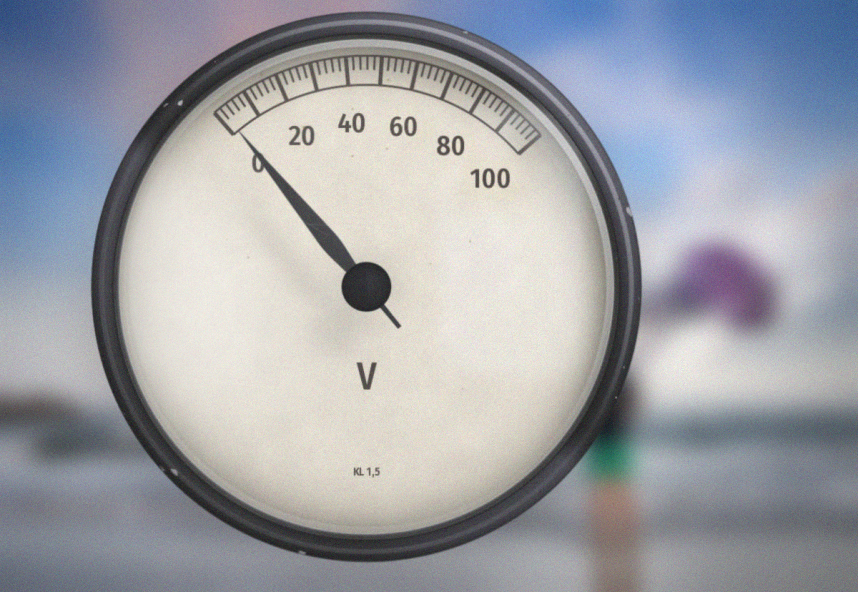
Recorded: V 2
